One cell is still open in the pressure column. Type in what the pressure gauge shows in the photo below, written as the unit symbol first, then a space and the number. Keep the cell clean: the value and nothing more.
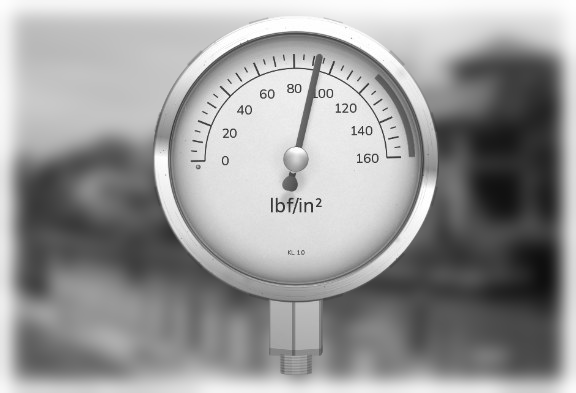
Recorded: psi 92.5
